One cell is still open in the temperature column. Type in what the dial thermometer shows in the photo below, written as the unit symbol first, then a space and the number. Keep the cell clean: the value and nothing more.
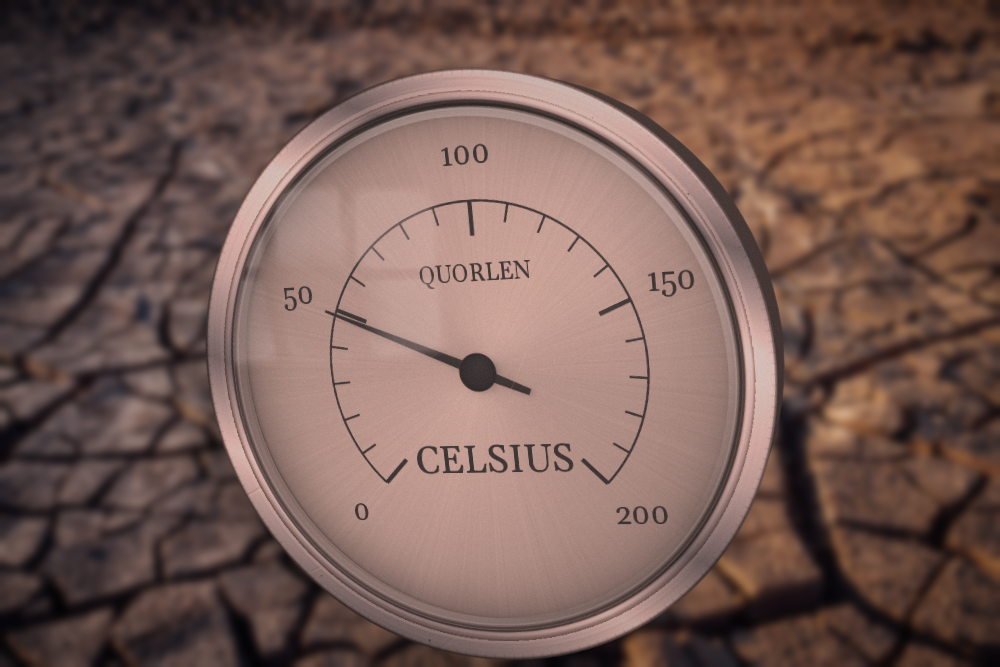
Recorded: °C 50
